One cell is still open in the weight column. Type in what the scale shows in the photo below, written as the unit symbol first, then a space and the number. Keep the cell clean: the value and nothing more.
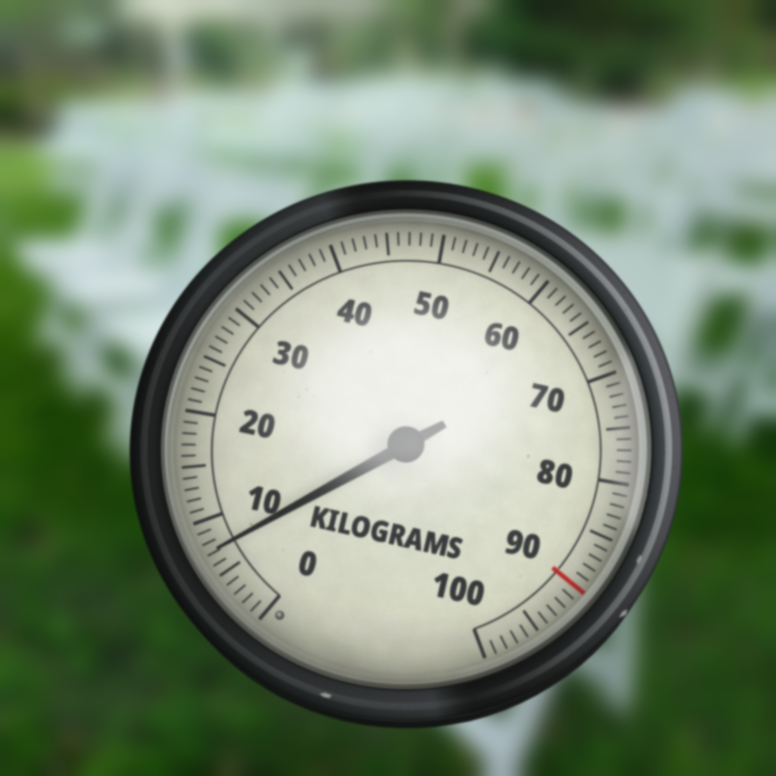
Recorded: kg 7
